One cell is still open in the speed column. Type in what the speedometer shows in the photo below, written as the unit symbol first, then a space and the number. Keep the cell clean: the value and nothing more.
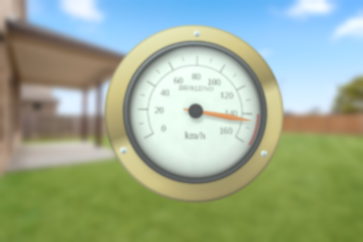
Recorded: km/h 145
